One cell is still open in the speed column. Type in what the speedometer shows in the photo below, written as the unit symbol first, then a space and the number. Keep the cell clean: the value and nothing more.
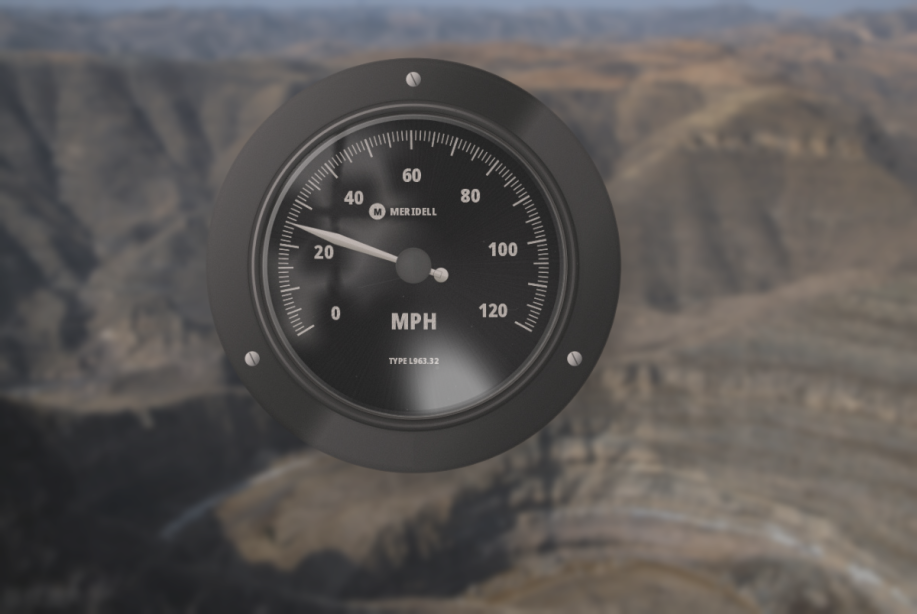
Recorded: mph 25
